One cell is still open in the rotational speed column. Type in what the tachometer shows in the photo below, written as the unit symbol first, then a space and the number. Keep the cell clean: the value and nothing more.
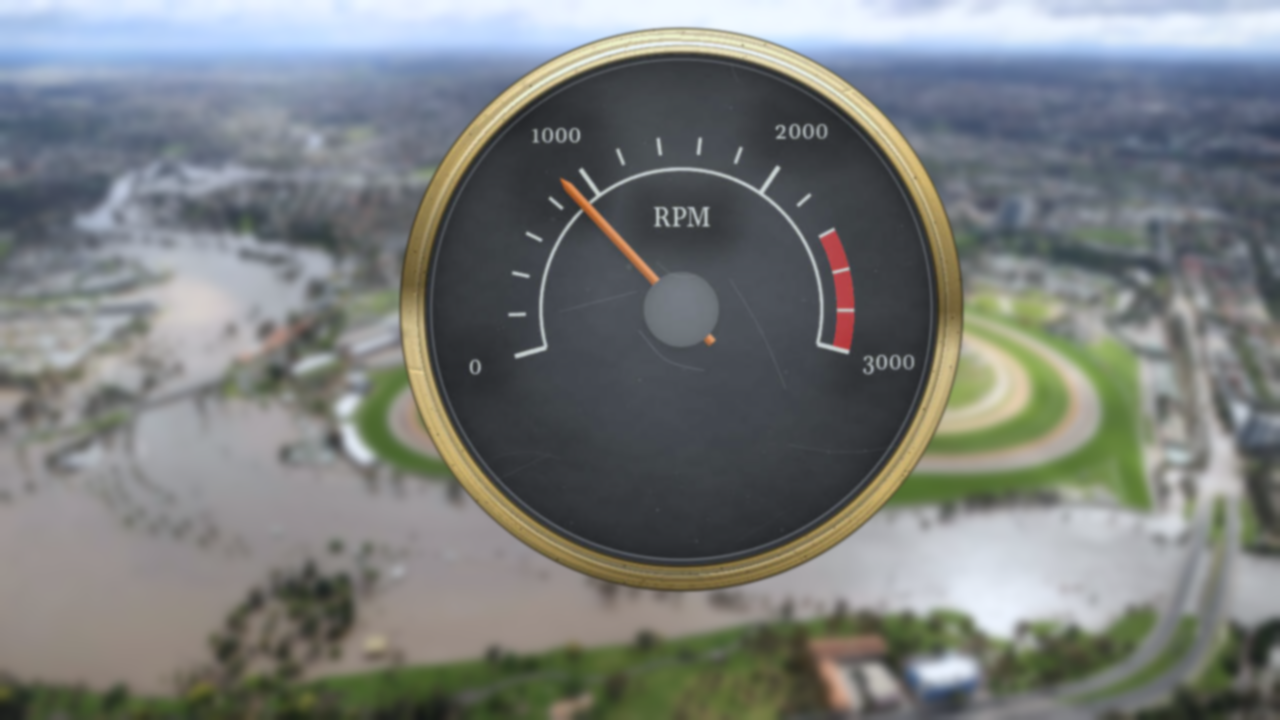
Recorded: rpm 900
